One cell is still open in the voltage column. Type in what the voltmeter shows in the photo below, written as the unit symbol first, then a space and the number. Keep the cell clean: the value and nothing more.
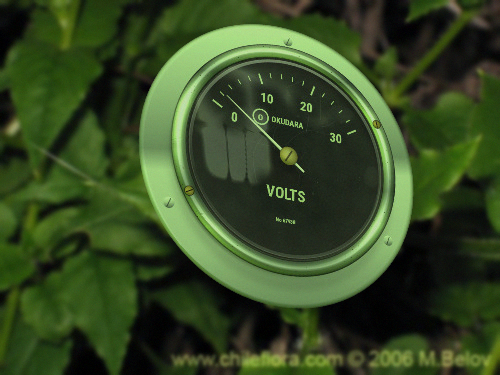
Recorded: V 2
